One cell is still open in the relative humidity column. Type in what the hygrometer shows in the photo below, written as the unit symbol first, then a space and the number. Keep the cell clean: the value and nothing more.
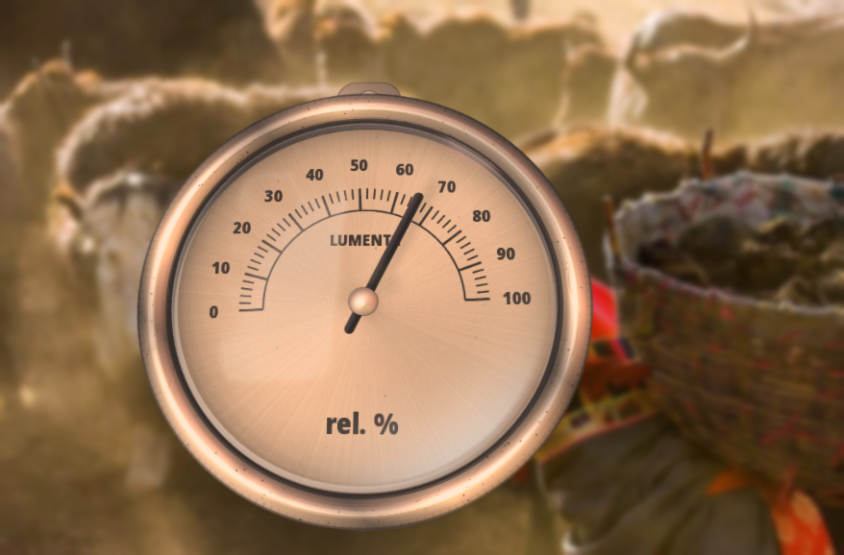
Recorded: % 66
